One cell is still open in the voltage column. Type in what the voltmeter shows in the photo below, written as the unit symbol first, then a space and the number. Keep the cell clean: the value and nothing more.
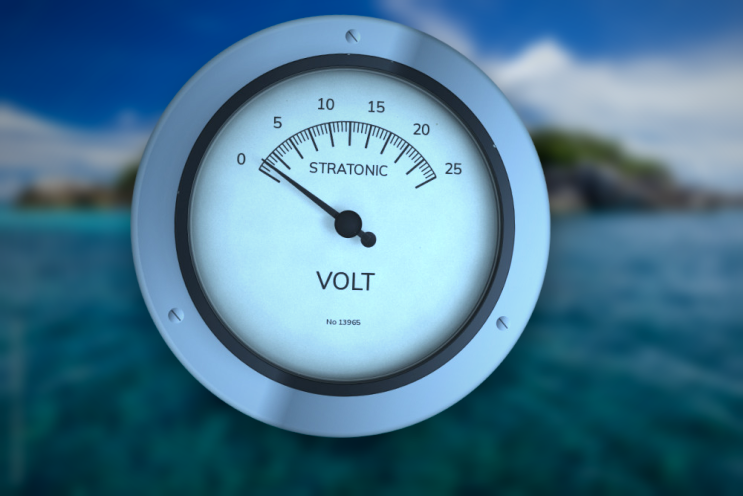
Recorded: V 1
